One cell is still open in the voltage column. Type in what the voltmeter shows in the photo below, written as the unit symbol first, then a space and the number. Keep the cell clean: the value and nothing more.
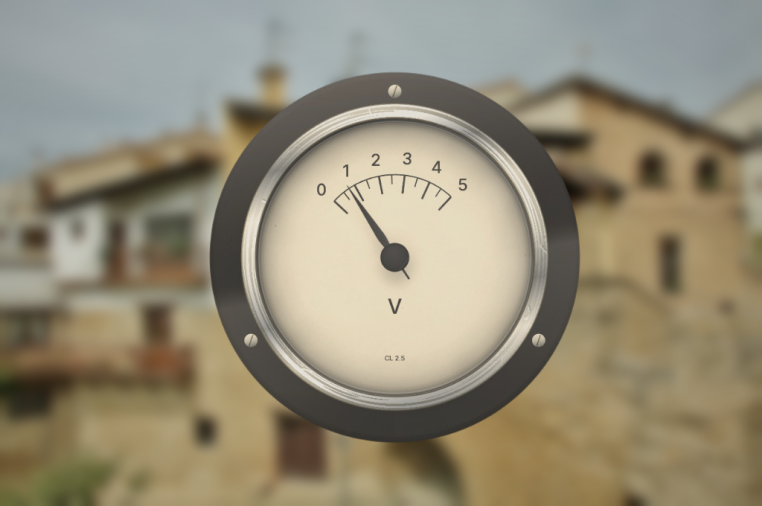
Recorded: V 0.75
